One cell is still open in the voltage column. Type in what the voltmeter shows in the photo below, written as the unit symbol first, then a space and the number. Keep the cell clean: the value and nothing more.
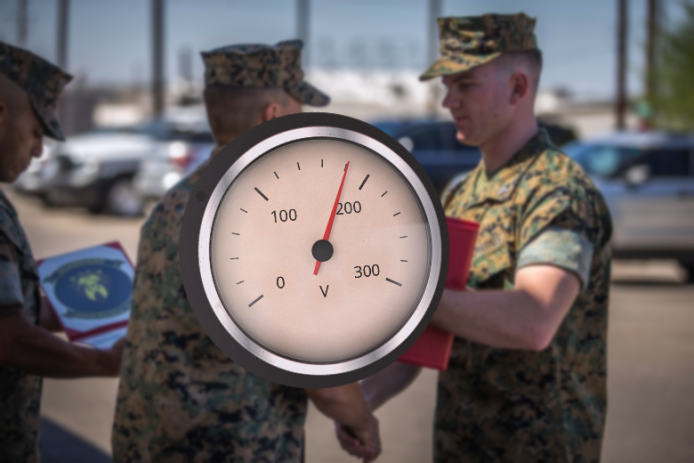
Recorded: V 180
